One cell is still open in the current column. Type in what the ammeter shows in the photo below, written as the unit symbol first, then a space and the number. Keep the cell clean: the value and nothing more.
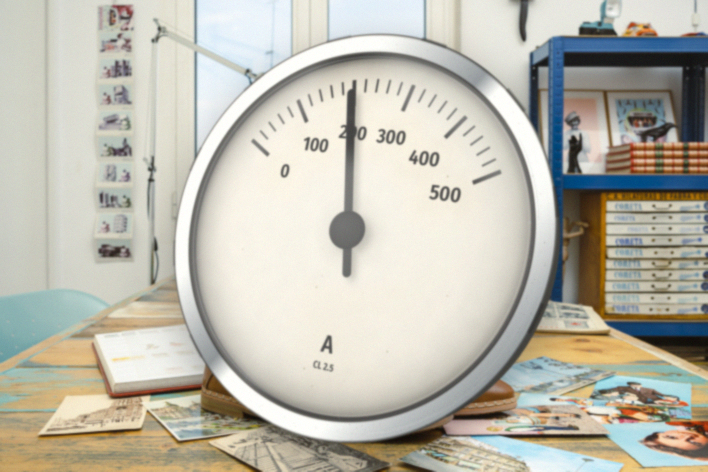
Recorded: A 200
